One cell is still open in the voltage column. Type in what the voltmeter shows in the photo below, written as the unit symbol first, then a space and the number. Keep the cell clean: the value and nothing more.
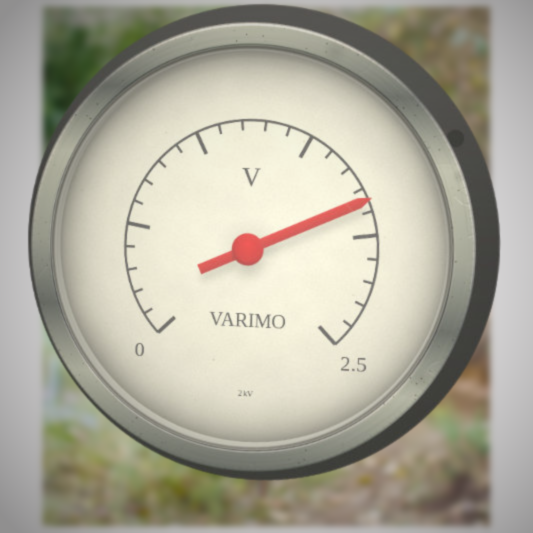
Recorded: V 1.85
